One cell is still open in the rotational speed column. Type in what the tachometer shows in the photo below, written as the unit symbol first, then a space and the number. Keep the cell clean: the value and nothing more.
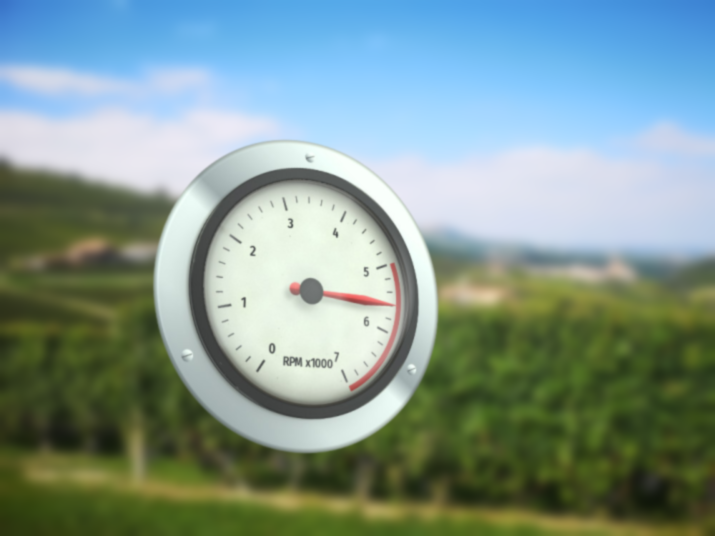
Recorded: rpm 5600
